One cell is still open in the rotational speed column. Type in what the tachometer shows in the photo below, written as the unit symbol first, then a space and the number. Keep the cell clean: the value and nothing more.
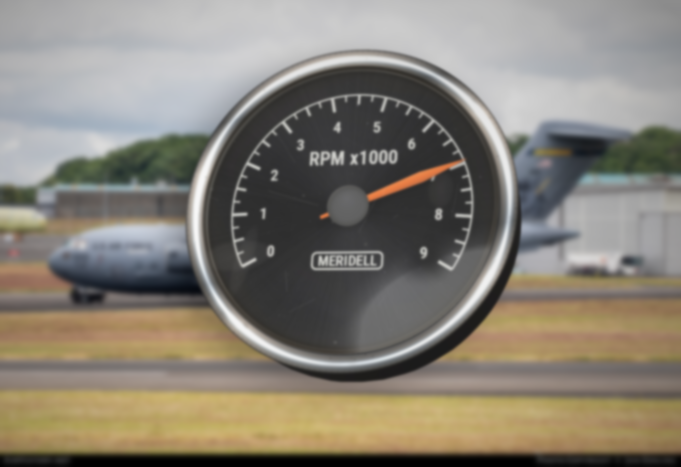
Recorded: rpm 7000
